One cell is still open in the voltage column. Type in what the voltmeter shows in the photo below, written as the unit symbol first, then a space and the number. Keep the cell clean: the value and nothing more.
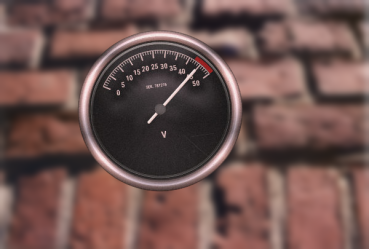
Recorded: V 45
